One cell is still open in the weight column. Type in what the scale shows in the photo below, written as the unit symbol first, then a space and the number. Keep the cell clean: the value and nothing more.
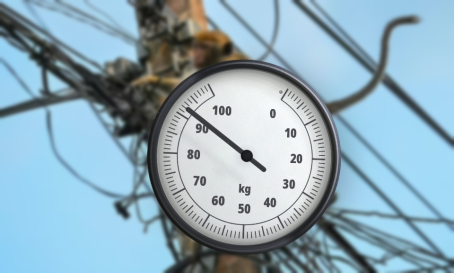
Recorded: kg 92
